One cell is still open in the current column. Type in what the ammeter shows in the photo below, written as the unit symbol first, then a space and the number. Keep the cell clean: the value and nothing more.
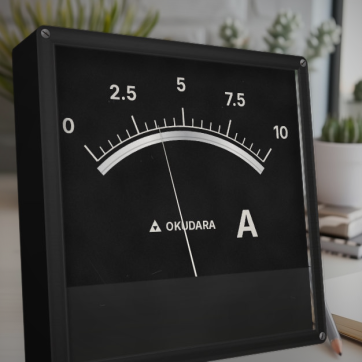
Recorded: A 3.5
